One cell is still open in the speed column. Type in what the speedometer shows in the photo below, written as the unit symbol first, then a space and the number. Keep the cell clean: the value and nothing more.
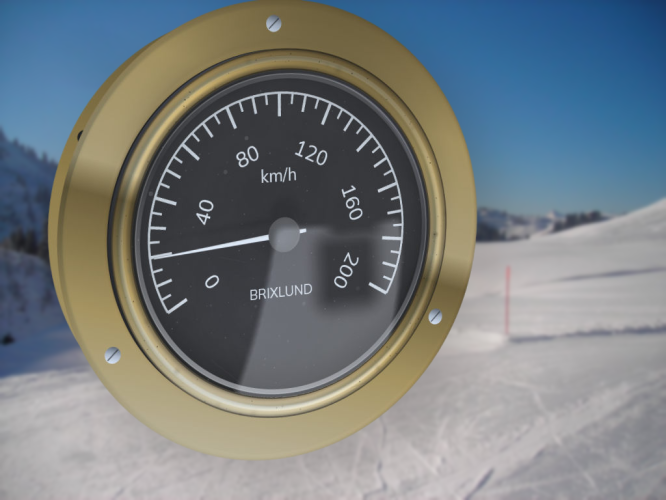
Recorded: km/h 20
